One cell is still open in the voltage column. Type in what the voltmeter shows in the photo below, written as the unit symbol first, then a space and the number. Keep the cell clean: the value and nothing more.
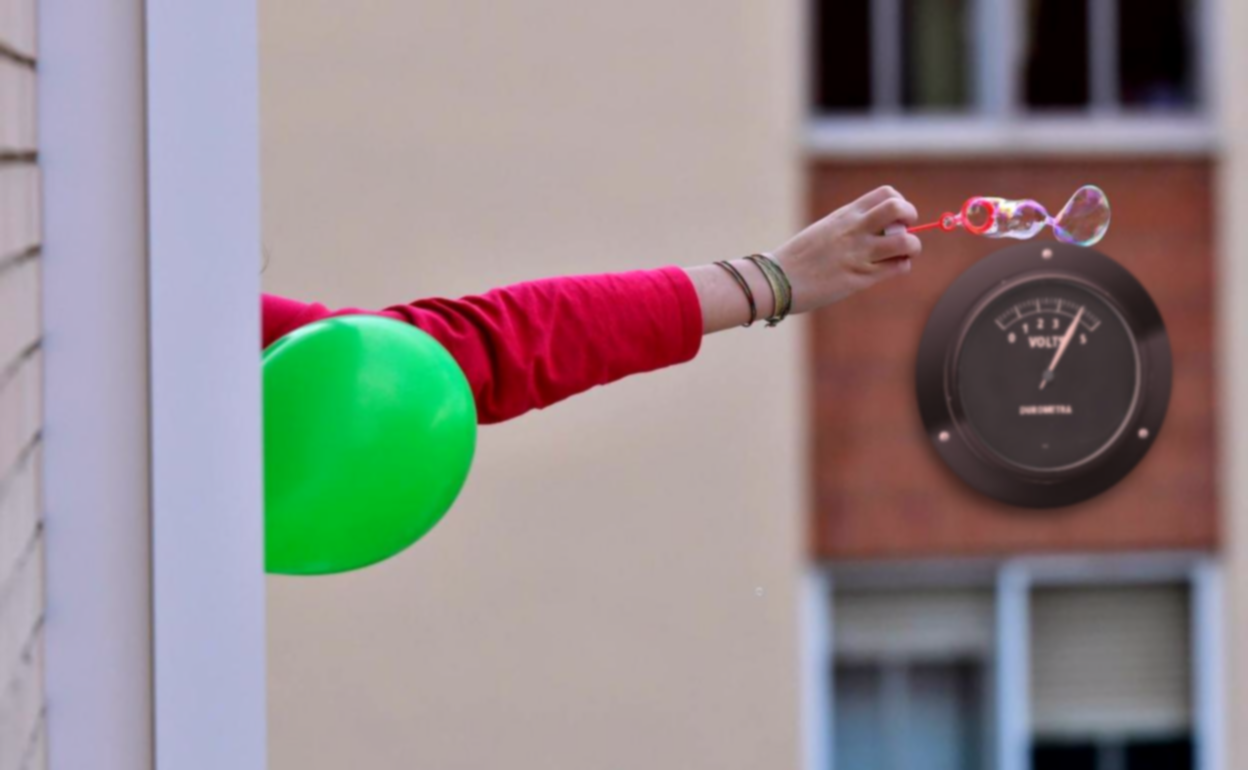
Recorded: V 4
